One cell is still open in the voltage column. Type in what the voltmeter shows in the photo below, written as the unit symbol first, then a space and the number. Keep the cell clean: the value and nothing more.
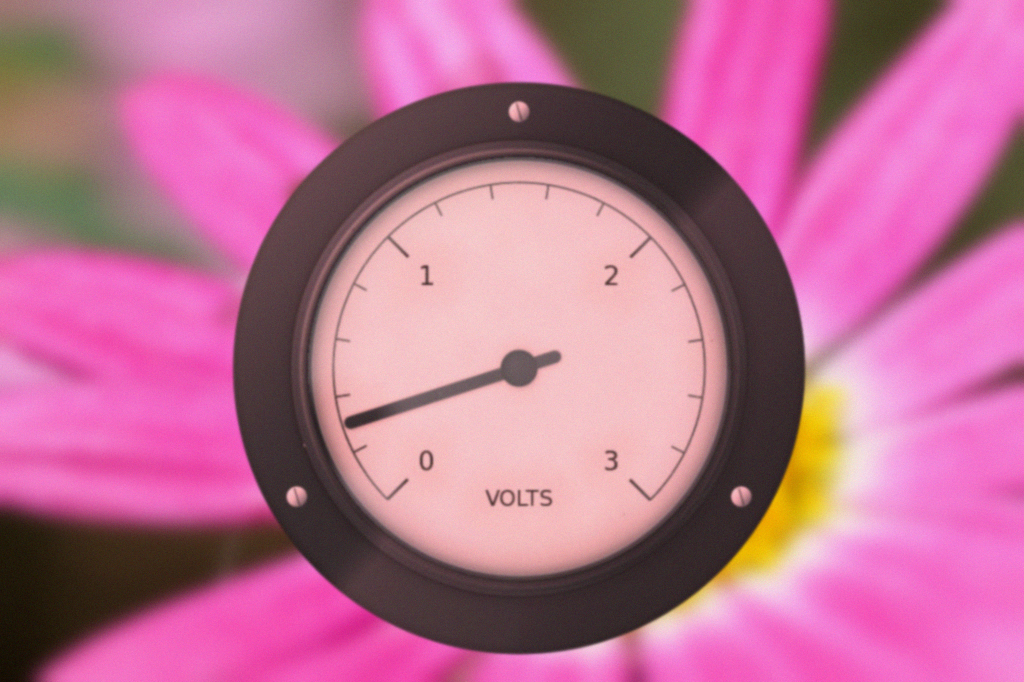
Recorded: V 0.3
